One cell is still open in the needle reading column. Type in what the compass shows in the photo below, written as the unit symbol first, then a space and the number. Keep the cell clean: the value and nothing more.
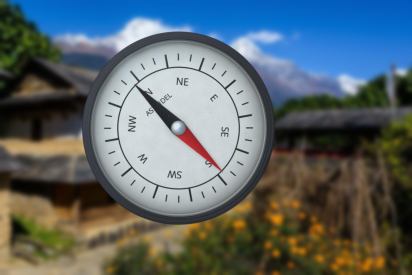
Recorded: ° 175
